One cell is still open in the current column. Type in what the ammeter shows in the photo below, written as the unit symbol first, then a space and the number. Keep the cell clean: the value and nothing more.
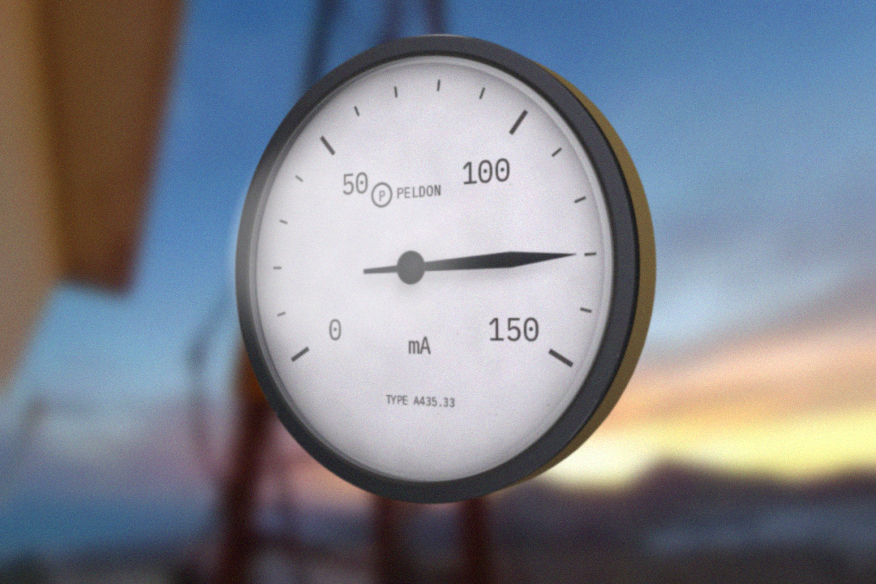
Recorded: mA 130
